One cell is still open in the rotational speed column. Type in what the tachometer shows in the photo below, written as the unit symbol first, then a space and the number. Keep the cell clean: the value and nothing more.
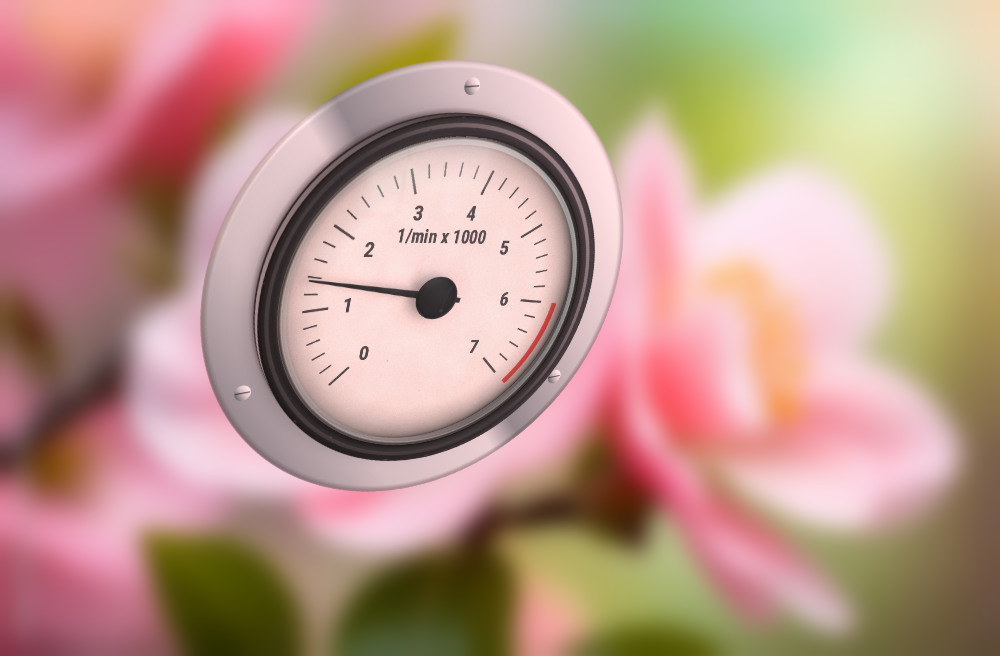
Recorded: rpm 1400
